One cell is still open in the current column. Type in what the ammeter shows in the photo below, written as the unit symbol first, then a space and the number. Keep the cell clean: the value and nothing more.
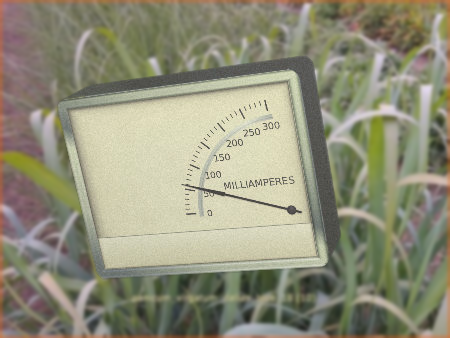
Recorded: mA 60
